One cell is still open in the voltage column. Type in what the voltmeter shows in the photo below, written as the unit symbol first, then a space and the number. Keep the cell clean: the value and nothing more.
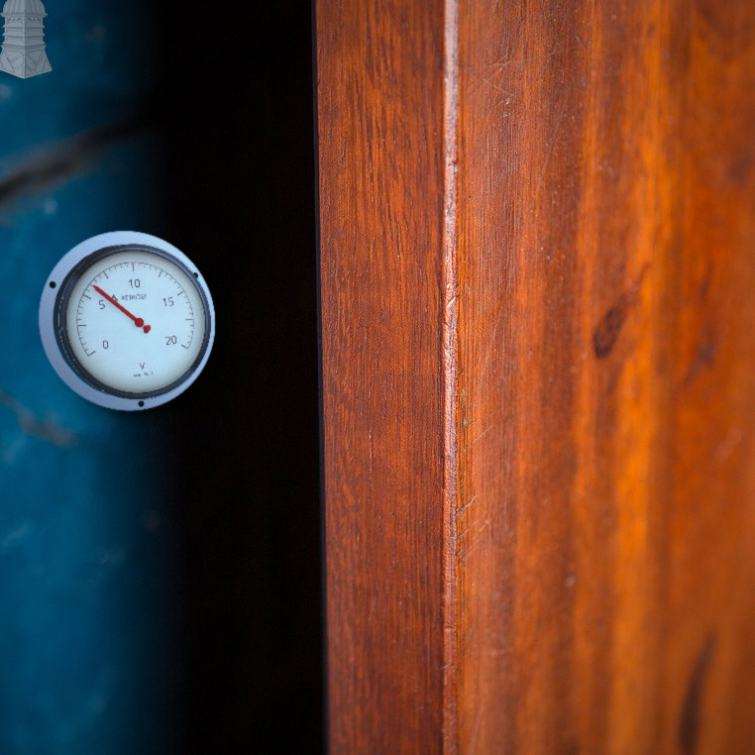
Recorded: V 6
